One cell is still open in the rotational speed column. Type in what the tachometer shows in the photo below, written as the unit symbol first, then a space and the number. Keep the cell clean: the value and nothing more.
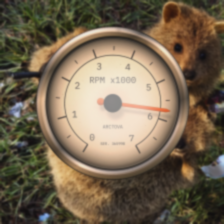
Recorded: rpm 5750
